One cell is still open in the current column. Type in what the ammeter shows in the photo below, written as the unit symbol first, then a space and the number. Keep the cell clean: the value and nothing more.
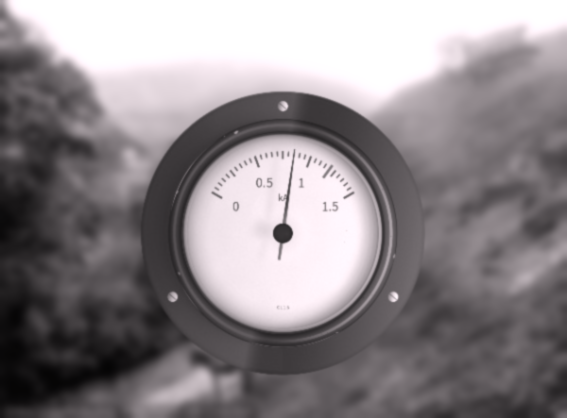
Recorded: kA 0.85
